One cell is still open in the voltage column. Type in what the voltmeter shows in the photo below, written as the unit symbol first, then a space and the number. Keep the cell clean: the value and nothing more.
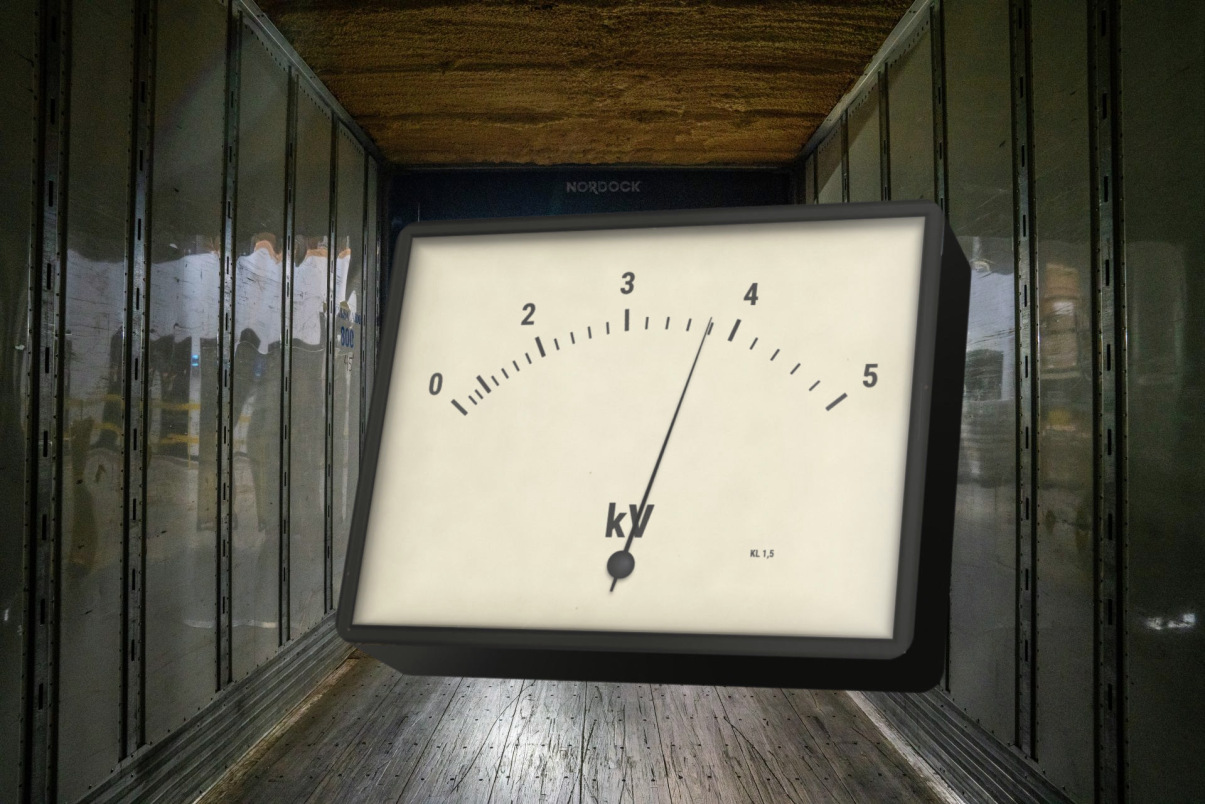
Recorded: kV 3.8
